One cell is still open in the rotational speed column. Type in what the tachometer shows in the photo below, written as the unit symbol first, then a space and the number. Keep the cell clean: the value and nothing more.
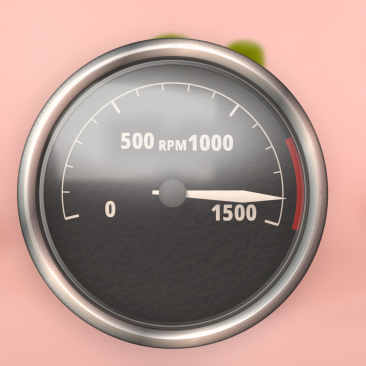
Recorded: rpm 1400
